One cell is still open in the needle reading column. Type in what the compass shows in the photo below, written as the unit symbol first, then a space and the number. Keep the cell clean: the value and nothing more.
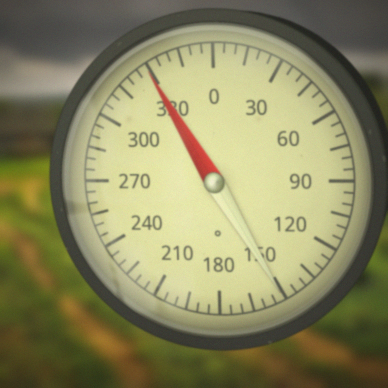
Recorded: ° 330
